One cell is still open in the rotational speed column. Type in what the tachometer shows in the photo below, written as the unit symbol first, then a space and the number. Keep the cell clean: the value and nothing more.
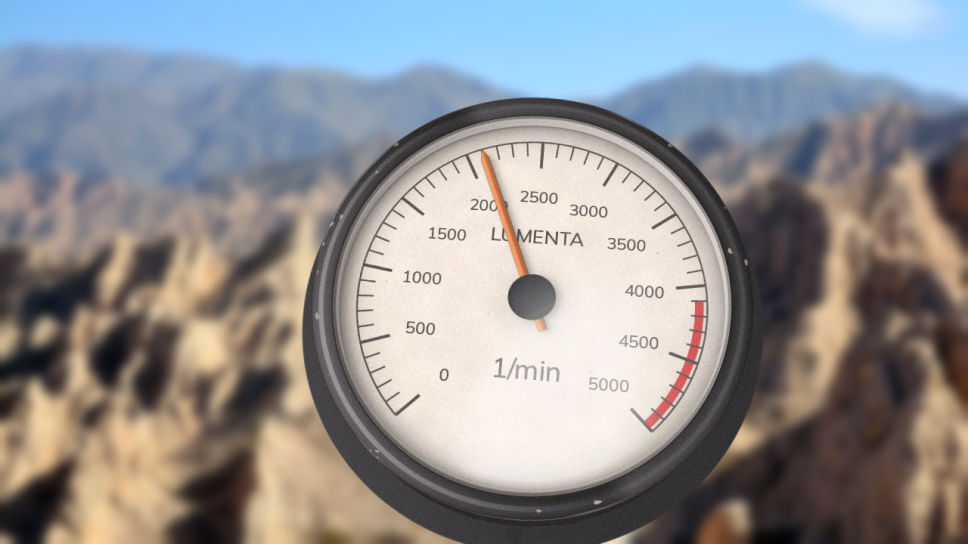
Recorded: rpm 2100
